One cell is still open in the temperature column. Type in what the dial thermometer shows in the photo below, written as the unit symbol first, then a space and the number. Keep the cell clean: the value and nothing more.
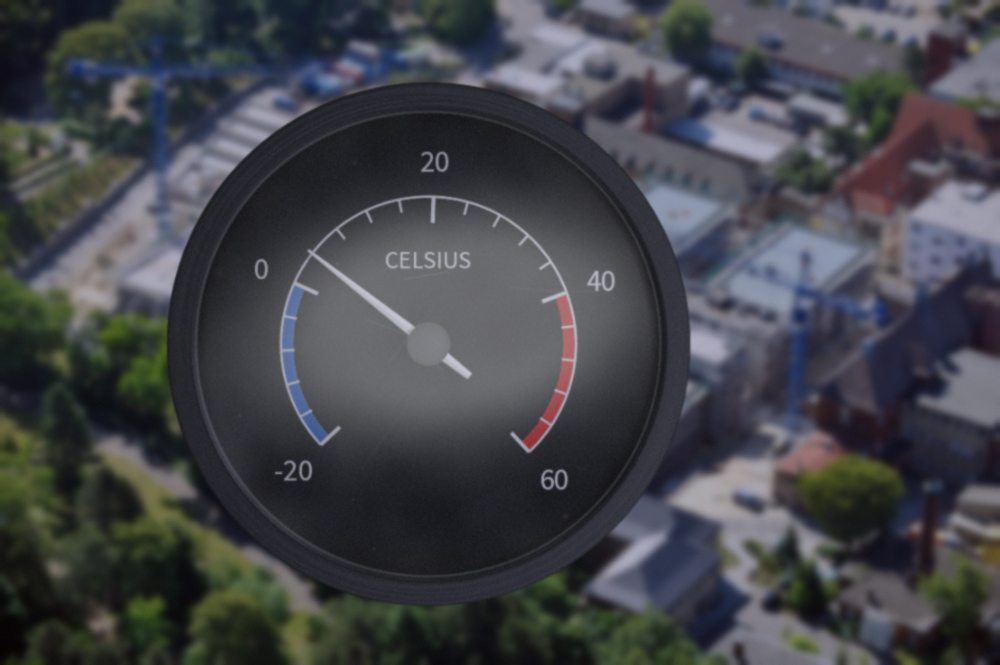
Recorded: °C 4
